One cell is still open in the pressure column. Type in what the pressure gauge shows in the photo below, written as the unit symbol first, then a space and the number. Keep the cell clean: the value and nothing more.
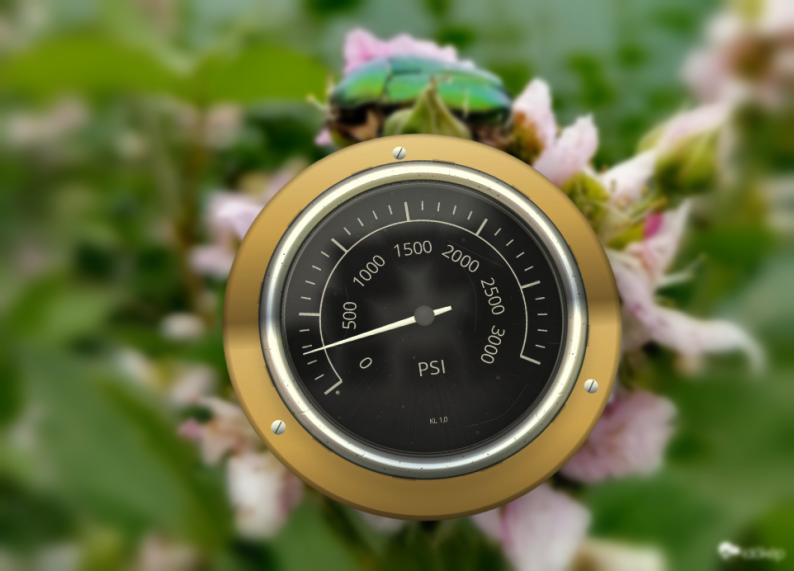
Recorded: psi 250
